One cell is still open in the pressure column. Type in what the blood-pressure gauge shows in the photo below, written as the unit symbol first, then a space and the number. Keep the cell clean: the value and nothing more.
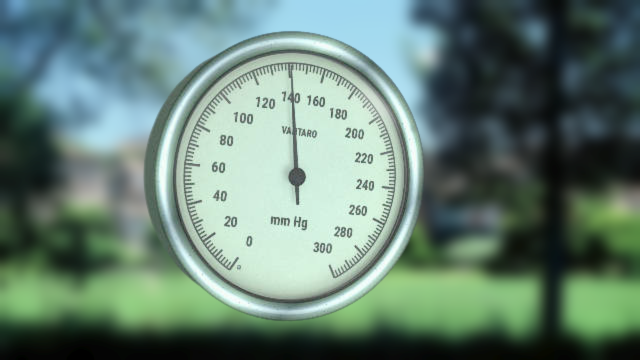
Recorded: mmHg 140
